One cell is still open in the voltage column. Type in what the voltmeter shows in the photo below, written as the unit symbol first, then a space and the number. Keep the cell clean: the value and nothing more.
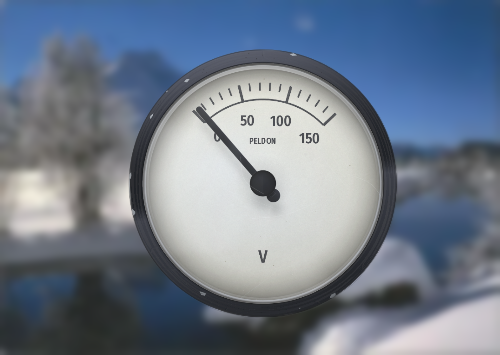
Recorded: V 5
